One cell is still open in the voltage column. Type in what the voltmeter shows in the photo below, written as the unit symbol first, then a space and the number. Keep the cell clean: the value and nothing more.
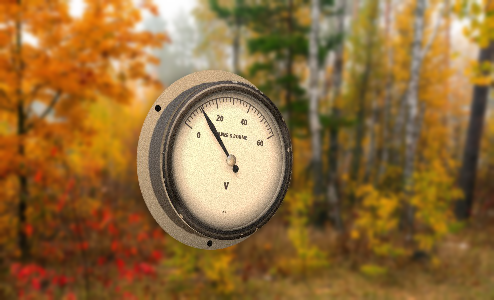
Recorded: V 10
